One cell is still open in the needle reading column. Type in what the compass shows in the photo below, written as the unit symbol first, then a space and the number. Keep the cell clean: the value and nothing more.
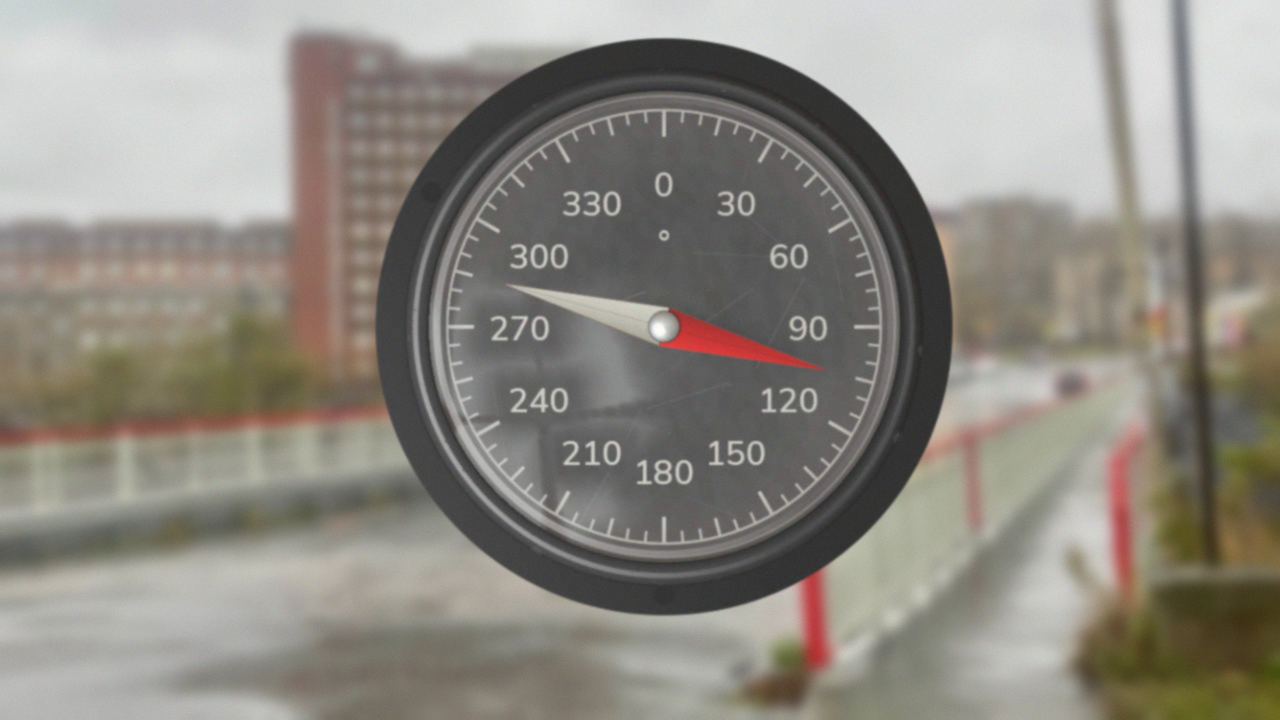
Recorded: ° 105
